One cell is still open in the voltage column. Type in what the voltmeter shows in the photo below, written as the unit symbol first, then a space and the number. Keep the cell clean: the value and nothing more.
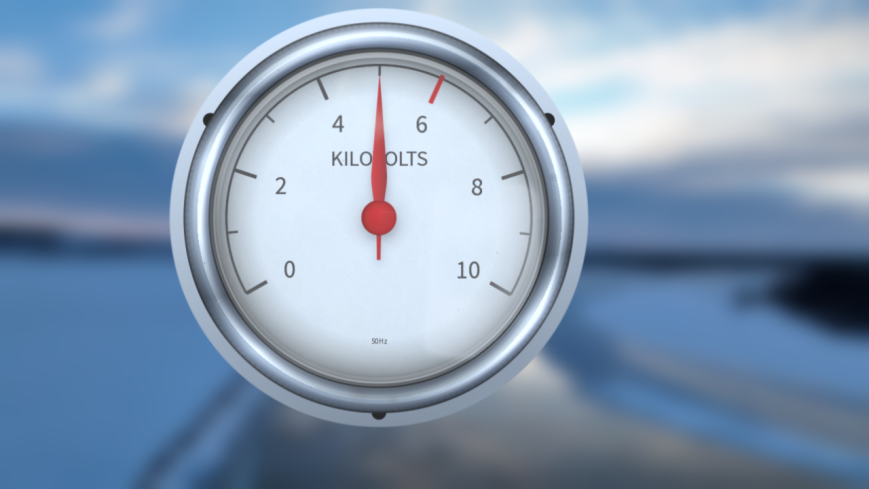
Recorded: kV 5
